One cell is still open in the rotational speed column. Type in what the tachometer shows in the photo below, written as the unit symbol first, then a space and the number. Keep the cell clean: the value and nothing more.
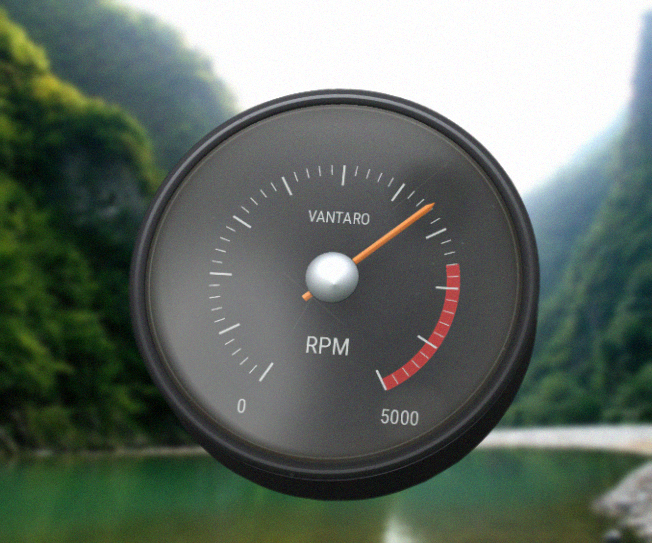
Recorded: rpm 3300
